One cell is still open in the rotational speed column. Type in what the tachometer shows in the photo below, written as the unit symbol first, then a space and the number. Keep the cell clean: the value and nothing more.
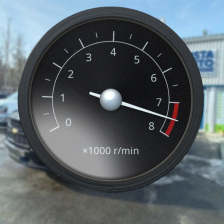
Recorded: rpm 7500
